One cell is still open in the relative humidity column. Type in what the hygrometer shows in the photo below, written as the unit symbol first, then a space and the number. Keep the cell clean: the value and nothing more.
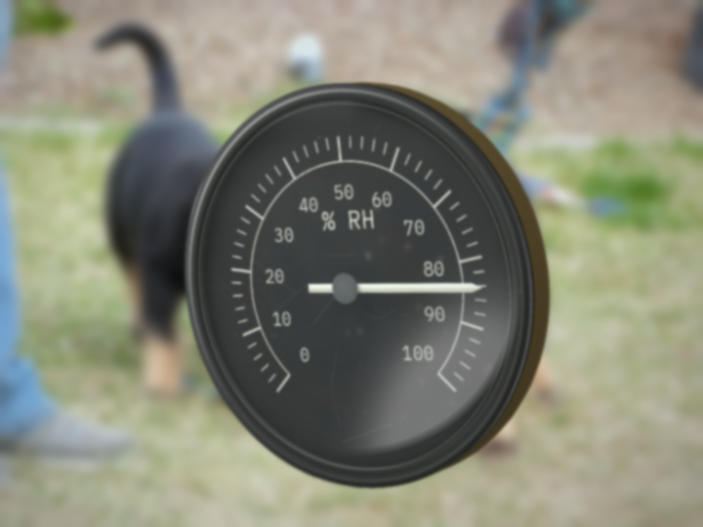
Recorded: % 84
